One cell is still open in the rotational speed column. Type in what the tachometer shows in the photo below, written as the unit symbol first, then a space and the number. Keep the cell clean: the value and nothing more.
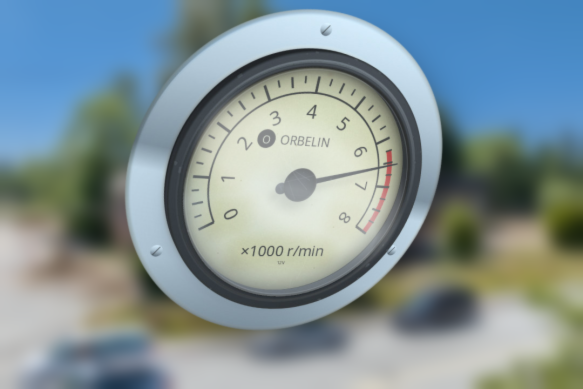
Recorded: rpm 6500
